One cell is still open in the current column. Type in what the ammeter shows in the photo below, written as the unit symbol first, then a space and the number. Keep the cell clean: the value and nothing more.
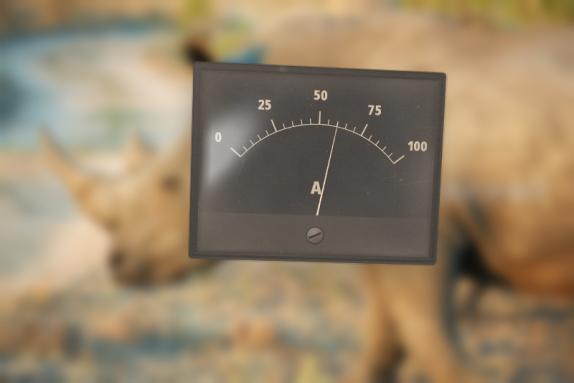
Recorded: A 60
